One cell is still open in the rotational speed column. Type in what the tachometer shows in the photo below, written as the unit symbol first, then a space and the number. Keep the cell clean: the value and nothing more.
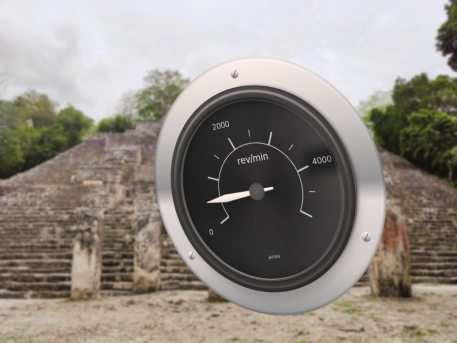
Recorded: rpm 500
